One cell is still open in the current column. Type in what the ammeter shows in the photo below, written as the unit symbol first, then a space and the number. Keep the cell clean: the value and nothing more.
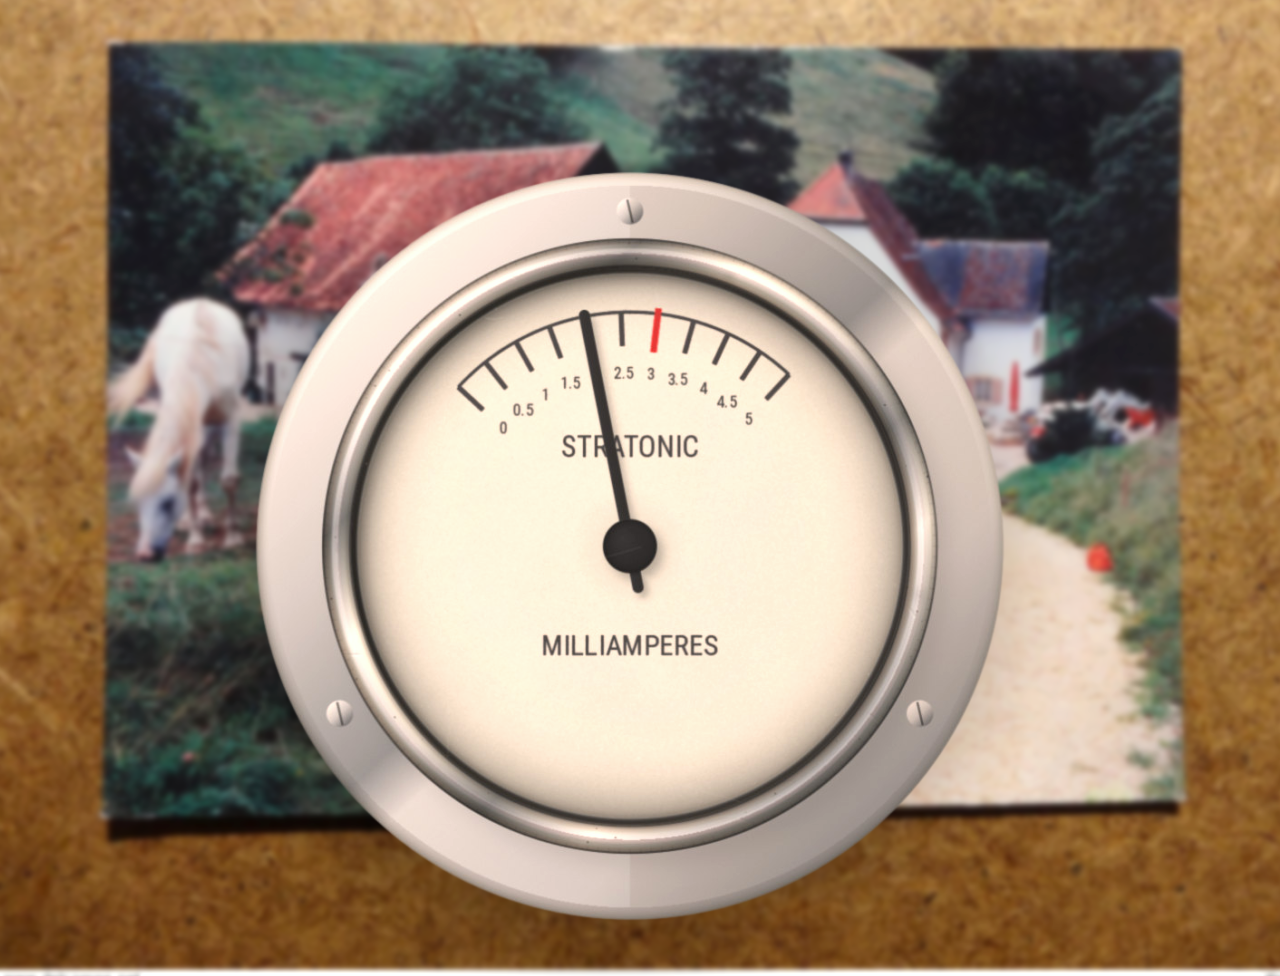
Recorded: mA 2
